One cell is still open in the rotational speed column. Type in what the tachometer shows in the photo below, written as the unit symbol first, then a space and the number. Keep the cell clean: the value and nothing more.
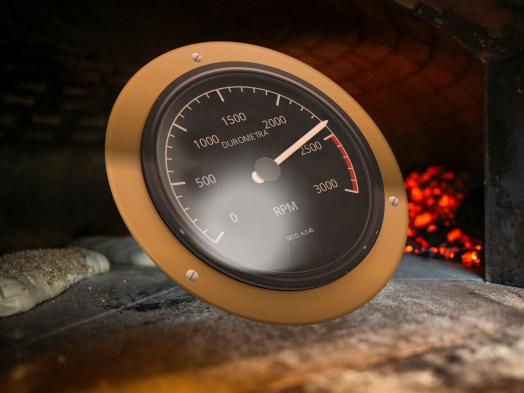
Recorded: rpm 2400
